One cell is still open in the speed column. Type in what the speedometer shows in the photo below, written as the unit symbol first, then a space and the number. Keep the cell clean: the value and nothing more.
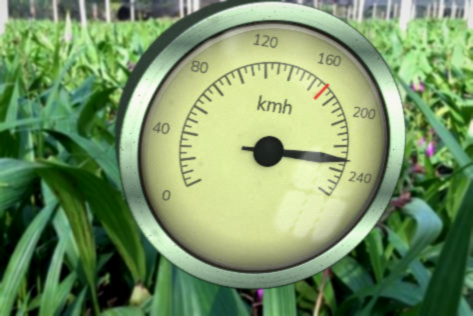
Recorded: km/h 230
